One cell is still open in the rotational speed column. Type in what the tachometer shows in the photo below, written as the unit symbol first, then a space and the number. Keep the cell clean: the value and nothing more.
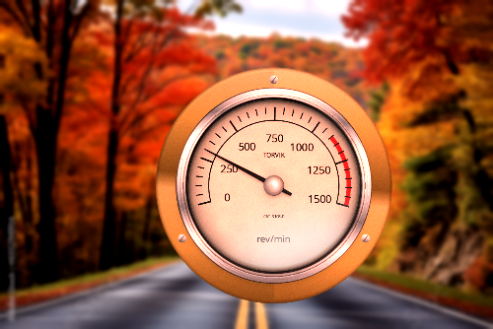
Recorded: rpm 300
